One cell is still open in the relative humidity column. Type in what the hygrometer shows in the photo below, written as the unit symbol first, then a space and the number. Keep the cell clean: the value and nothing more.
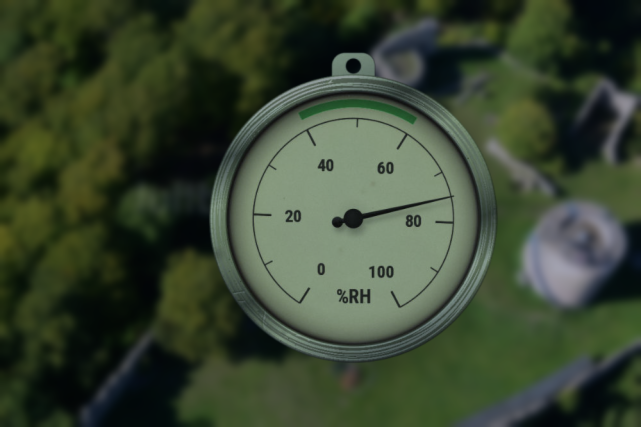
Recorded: % 75
